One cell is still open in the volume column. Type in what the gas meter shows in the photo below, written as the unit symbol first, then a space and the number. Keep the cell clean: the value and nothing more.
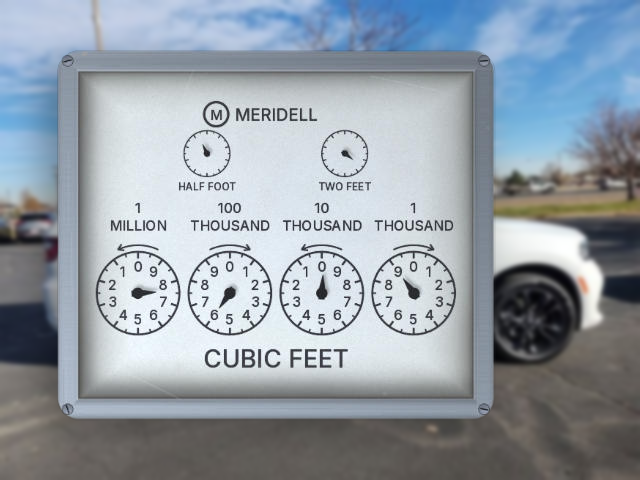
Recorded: ft³ 759900
